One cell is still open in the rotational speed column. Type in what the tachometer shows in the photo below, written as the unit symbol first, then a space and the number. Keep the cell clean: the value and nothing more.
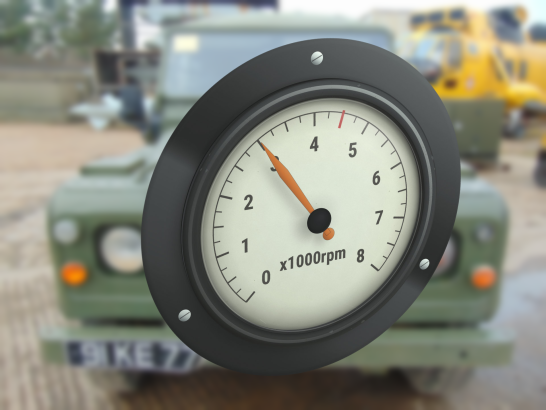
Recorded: rpm 3000
